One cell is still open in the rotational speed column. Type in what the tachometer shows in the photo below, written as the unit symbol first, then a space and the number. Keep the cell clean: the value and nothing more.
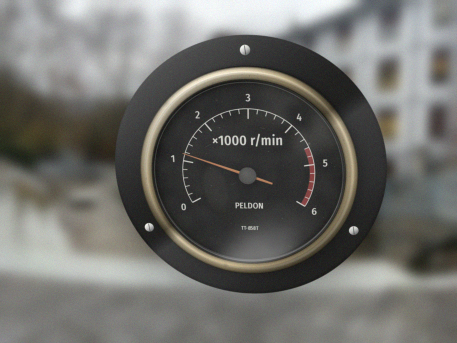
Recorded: rpm 1200
